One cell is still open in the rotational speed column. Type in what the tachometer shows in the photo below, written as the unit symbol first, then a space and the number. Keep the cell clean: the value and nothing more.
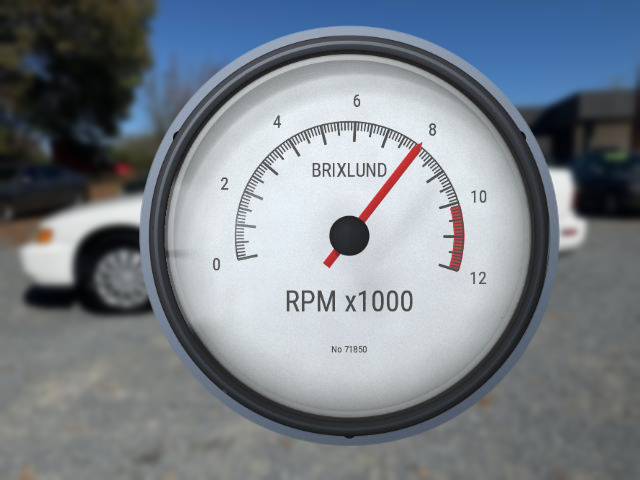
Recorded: rpm 8000
